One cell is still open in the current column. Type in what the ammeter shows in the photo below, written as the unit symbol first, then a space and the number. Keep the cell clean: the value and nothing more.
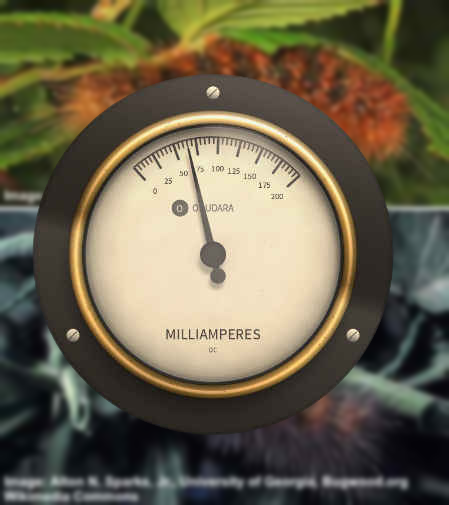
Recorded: mA 65
